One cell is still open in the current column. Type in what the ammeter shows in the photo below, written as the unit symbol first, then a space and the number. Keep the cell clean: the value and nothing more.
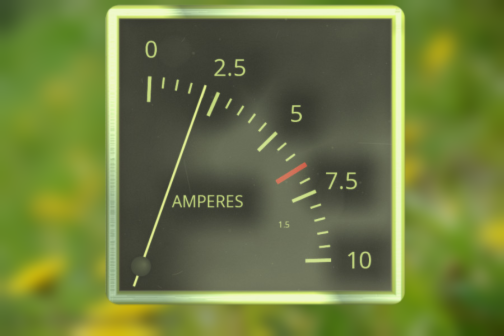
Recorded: A 2
